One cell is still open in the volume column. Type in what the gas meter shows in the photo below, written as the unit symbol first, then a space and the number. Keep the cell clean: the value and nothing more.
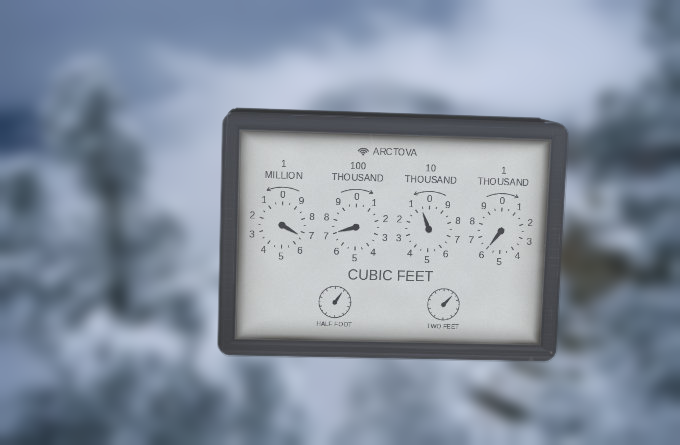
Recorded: ft³ 670600
